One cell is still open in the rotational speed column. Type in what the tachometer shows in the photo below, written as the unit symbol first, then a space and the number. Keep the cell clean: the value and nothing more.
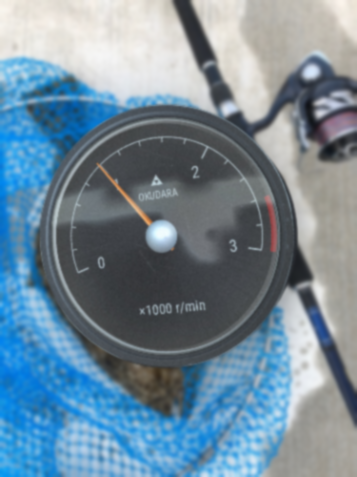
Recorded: rpm 1000
